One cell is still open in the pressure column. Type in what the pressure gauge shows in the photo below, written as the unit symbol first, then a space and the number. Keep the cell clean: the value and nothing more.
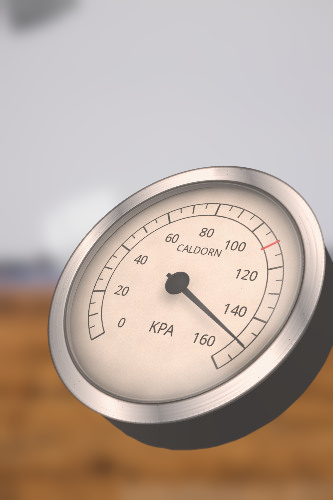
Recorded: kPa 150
